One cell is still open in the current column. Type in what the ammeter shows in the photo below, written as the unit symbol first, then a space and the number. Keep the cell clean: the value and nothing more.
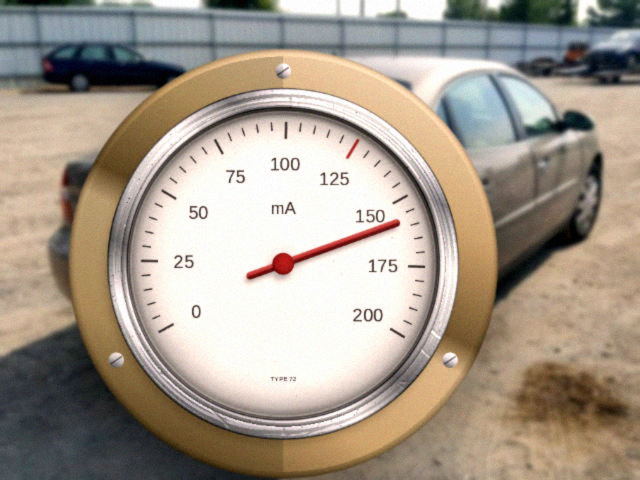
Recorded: mA 157.5
